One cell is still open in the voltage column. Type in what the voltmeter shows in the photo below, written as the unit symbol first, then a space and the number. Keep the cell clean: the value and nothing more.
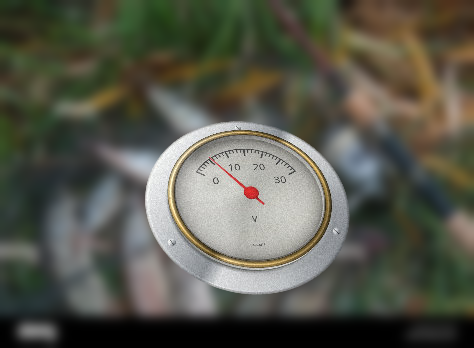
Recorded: V 5
